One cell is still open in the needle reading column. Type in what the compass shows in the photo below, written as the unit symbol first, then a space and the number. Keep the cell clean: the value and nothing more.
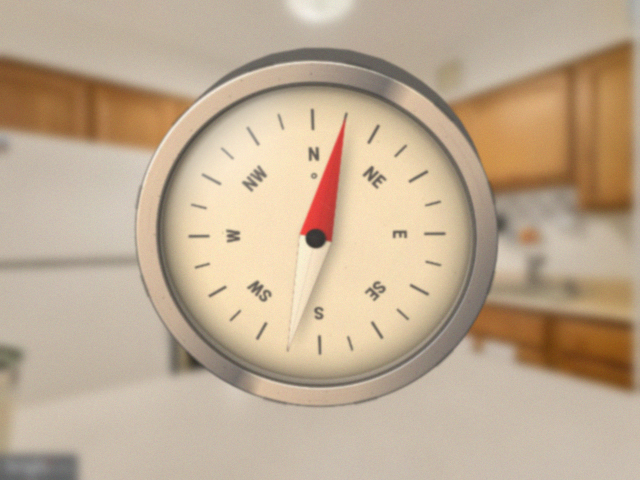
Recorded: ° 15
